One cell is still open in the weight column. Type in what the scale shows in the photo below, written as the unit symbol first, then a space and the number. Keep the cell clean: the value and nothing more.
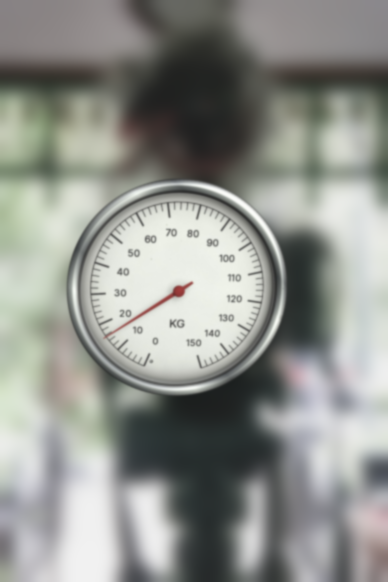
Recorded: kg 16
